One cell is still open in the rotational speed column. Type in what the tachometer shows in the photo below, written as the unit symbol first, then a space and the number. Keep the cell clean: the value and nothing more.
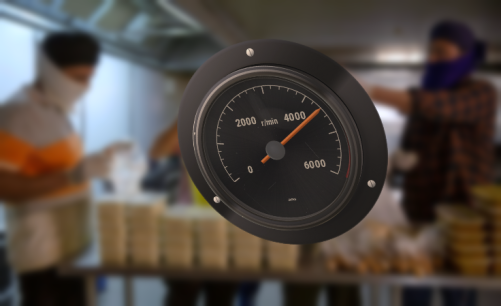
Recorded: rpm 4400
